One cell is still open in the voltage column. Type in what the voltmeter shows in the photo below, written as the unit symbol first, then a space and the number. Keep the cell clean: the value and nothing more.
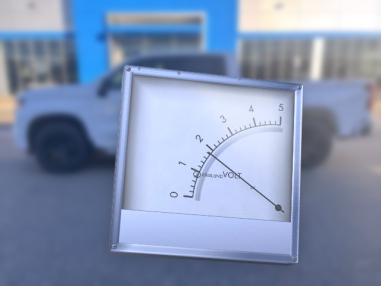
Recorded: V 1.8
